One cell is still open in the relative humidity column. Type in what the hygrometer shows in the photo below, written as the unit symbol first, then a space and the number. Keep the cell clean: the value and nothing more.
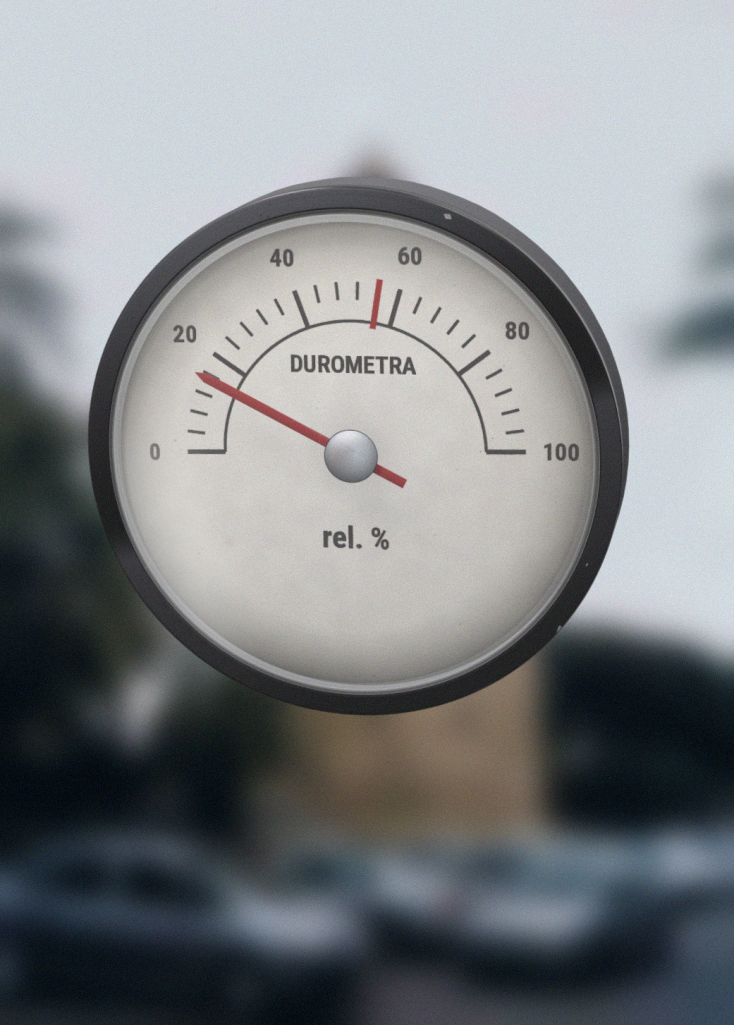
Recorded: % 16
